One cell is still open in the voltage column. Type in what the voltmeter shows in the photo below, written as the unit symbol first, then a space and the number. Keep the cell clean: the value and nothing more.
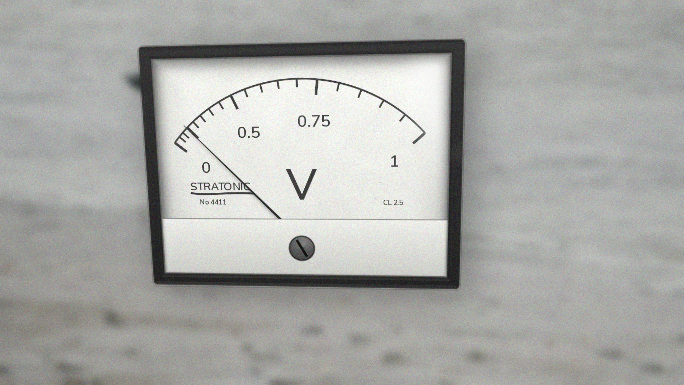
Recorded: V 0.25
